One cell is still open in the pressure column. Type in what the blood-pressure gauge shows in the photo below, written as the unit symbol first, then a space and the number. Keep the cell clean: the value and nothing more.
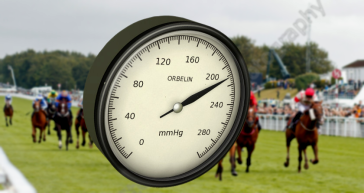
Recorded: mmHg 210
